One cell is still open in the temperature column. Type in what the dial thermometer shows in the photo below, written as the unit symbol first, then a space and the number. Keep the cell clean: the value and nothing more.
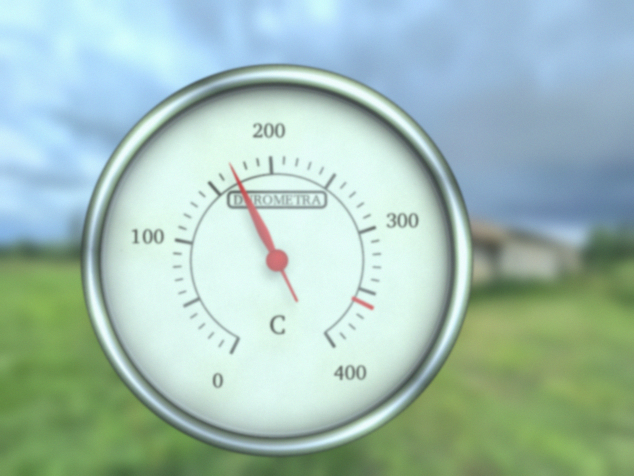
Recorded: °C 170
